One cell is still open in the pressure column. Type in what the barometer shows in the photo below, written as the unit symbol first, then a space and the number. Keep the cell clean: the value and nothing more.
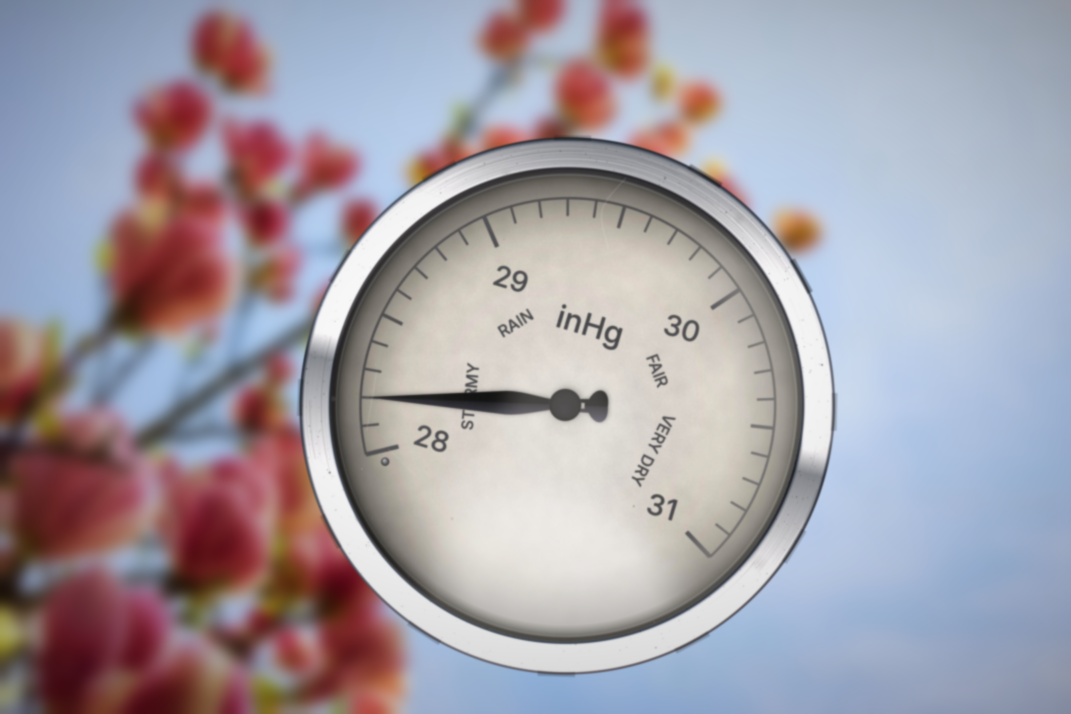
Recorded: inHg 28.2
